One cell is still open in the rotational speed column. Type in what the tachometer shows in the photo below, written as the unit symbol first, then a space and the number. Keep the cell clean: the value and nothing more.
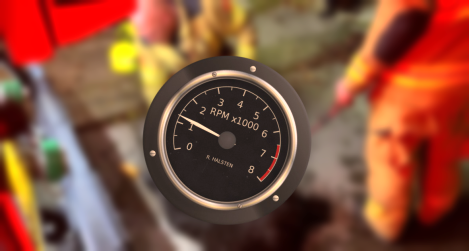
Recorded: rpm 1250
